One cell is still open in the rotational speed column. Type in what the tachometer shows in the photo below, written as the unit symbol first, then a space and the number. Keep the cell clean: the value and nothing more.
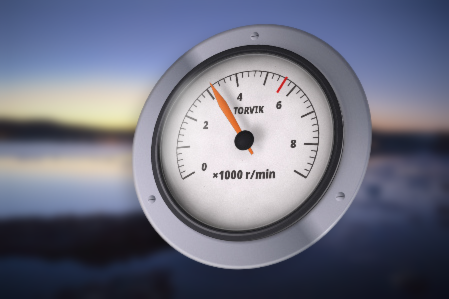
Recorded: rpm 3200
